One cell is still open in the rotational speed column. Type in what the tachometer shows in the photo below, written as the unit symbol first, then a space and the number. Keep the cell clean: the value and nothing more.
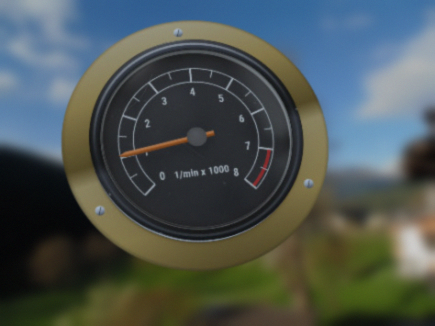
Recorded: rpm 1000
